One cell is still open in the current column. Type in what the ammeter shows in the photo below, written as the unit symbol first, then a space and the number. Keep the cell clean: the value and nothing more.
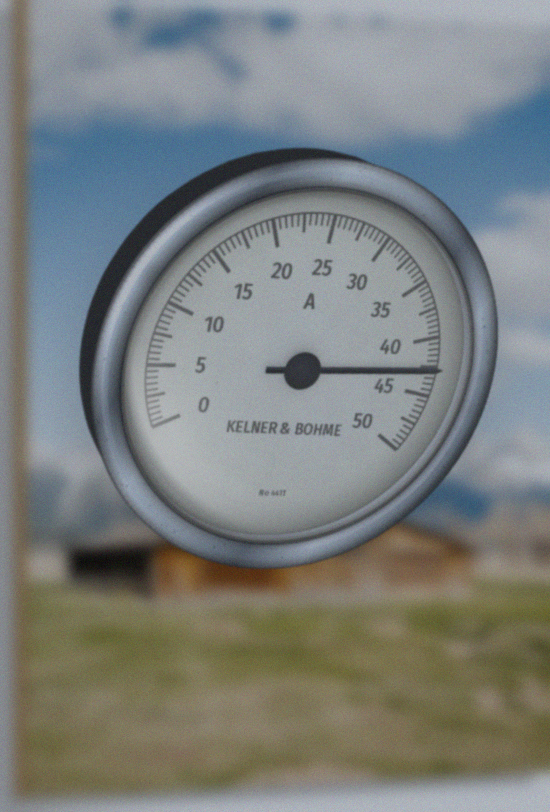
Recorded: A 42.5
